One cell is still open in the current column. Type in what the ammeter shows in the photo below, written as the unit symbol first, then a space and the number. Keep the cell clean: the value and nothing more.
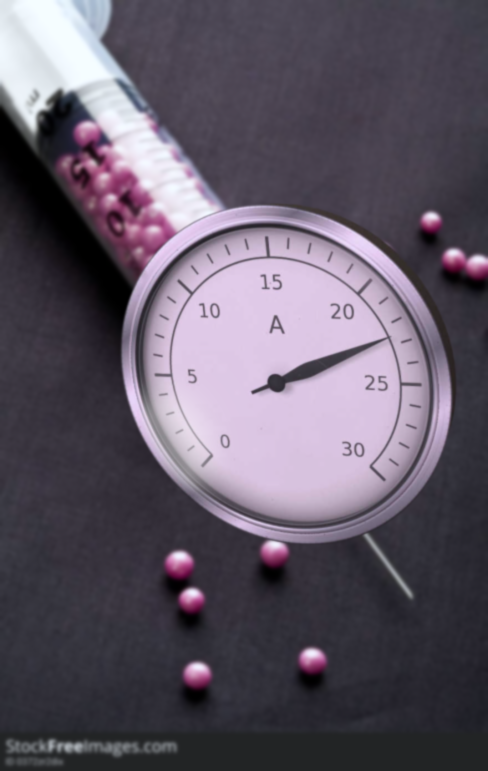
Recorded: A 22.5
